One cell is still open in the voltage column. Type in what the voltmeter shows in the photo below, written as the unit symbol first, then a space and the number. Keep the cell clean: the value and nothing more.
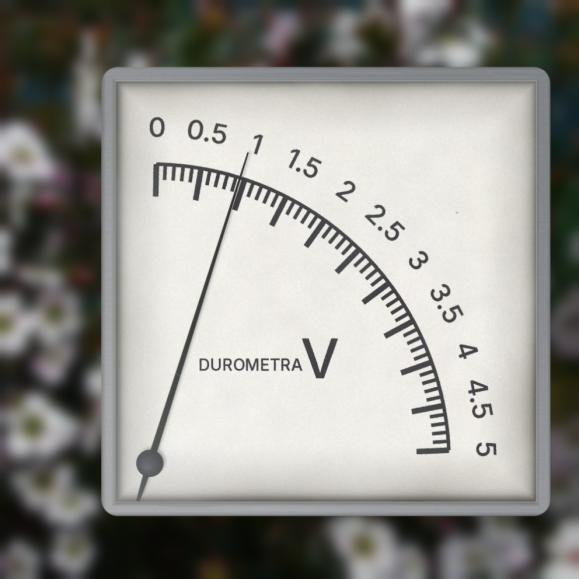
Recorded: V 0.95
